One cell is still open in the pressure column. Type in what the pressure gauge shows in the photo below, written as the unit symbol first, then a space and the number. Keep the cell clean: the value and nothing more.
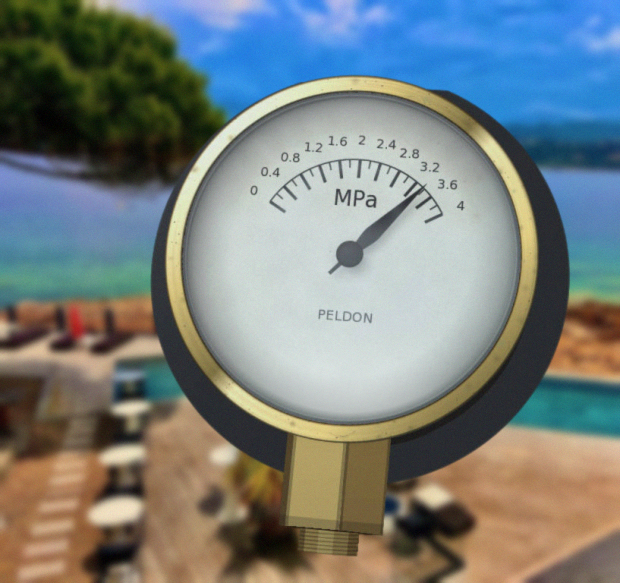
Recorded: MPa 3.4
